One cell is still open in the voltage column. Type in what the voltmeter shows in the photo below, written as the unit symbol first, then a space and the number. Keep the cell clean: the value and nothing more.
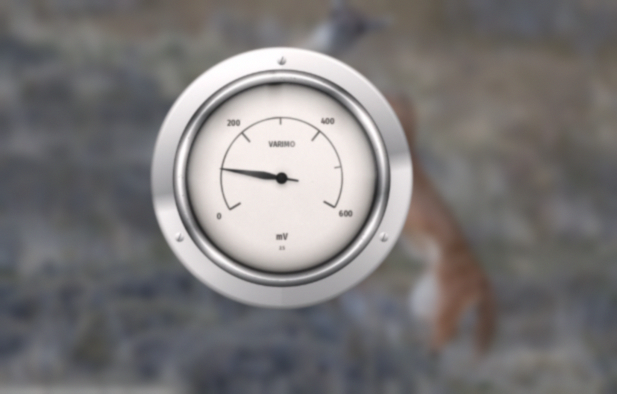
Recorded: mV 100
